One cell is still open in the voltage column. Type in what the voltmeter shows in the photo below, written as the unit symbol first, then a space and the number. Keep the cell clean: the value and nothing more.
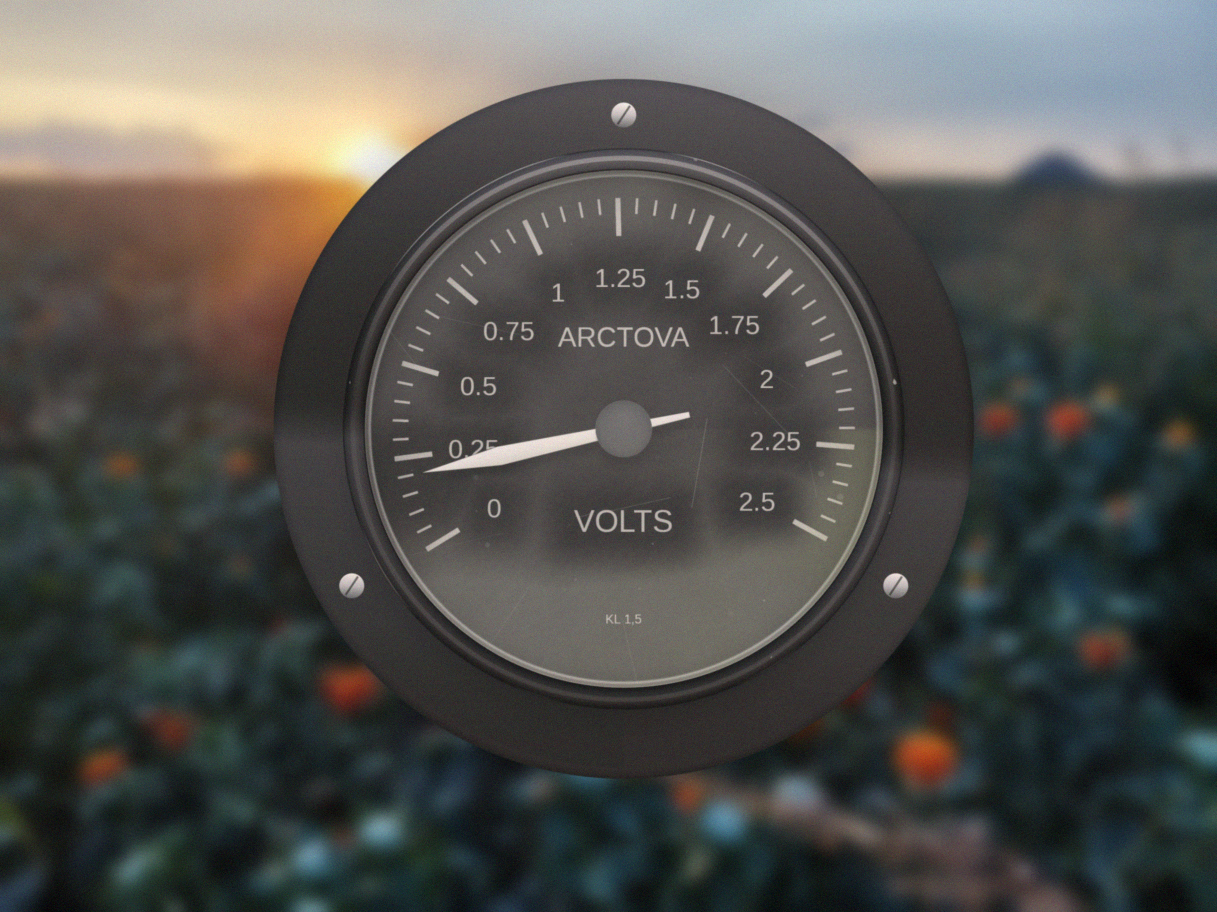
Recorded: V 0.2
